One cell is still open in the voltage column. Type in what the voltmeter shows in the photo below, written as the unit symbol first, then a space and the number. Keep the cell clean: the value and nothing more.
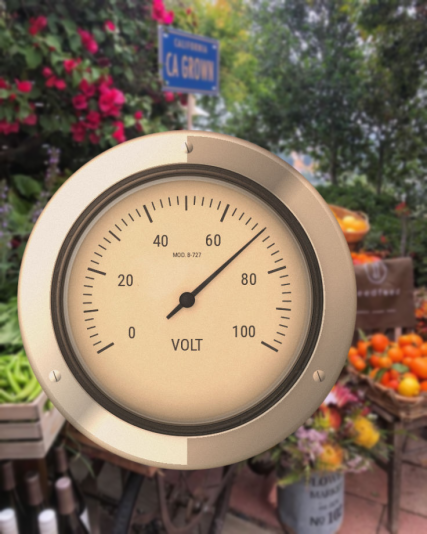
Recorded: V 70
